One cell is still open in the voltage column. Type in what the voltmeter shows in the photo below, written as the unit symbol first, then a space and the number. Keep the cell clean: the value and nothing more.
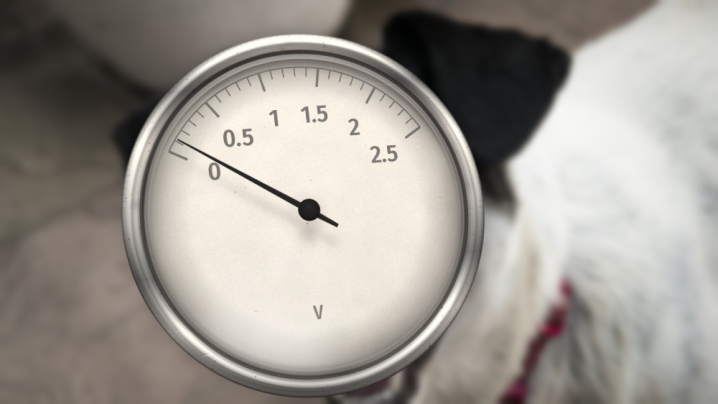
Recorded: V 0.1
